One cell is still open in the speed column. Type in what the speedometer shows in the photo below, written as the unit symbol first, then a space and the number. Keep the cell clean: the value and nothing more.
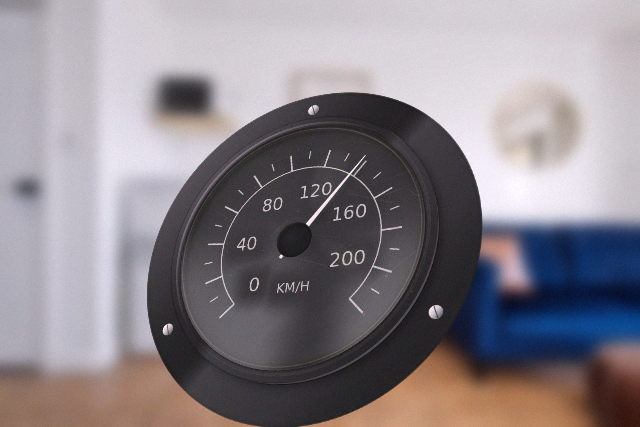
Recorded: km/h 140
